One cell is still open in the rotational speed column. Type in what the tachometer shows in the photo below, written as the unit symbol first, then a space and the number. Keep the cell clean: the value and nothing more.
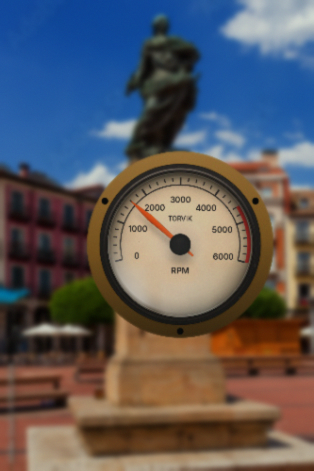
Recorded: rpm 1600
